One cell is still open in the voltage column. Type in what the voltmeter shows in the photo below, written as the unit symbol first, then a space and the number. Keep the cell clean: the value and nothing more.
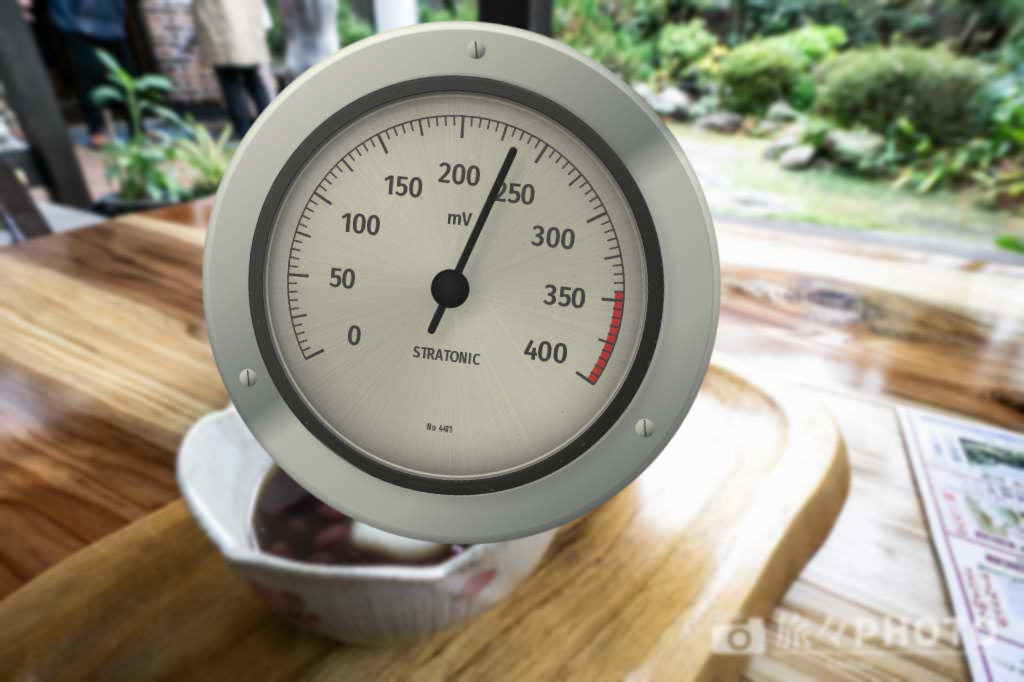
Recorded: mV 235
